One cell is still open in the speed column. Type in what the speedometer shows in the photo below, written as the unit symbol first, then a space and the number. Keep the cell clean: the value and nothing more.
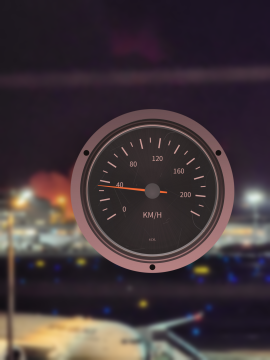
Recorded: km/h 35
